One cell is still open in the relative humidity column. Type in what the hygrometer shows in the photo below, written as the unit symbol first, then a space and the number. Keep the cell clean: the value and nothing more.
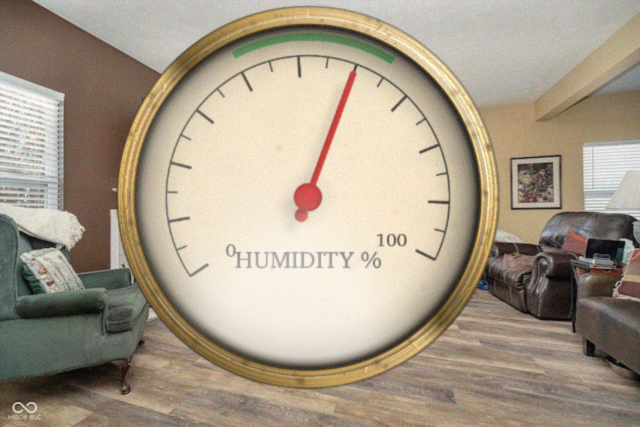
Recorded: % 60
